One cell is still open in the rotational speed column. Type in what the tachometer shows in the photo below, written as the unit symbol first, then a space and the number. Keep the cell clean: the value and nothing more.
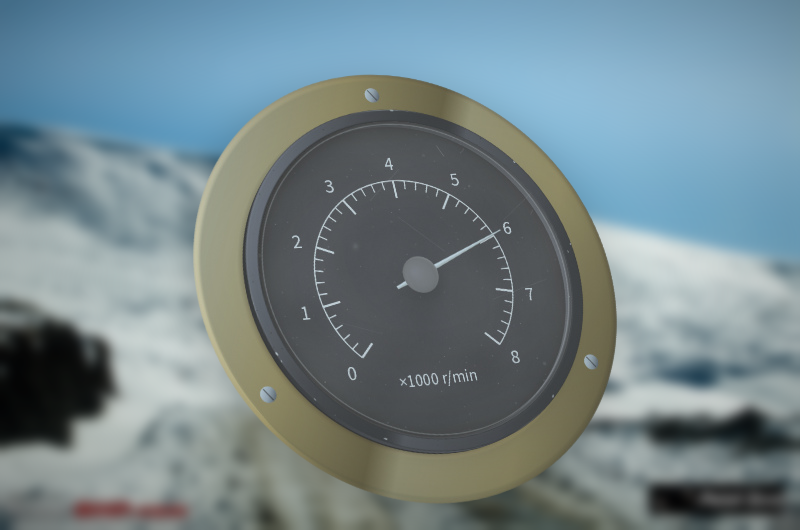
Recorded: rpm 6000
